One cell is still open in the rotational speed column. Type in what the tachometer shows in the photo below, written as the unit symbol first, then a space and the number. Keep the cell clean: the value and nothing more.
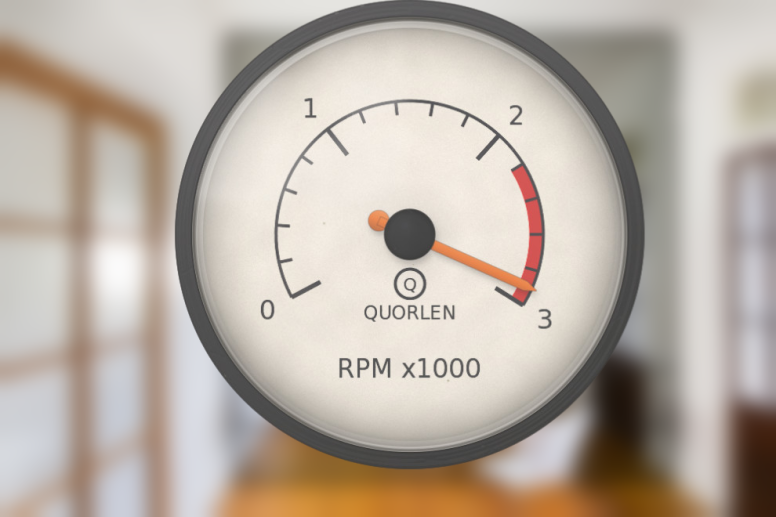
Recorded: rpm 2900
